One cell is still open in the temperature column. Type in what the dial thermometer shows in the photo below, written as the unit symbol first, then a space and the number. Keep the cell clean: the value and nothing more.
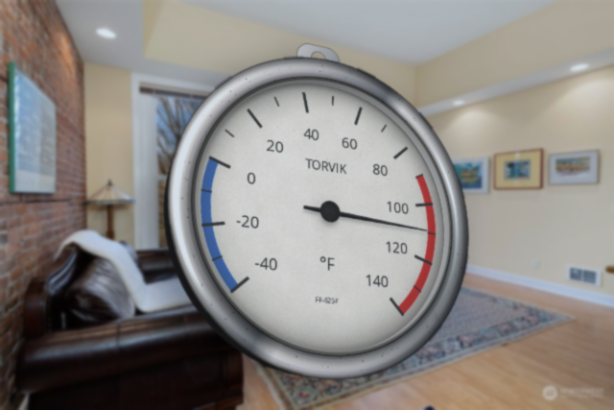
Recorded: °F 110
